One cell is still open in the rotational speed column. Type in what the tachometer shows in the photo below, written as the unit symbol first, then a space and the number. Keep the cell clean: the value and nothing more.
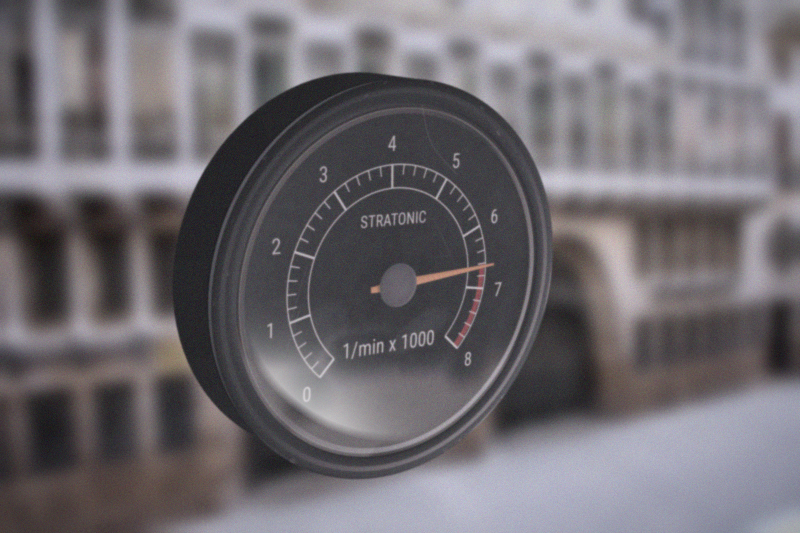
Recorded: rpm 6600
